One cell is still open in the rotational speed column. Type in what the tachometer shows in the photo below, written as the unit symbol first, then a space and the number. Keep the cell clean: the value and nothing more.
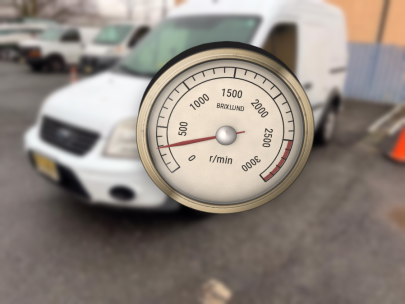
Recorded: rpm 300
